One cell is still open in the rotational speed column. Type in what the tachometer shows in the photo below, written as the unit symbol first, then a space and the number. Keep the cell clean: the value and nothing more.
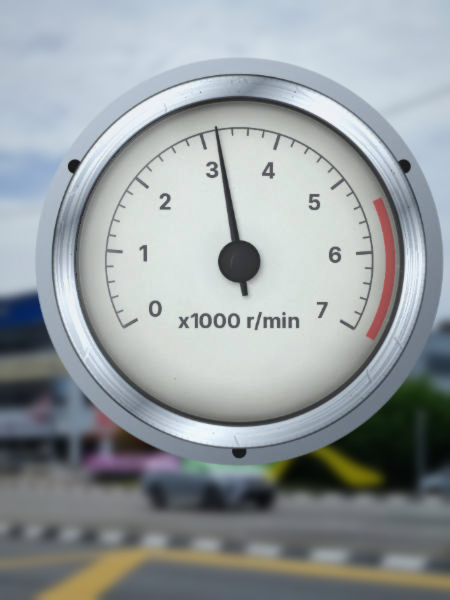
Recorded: rpm 3200
